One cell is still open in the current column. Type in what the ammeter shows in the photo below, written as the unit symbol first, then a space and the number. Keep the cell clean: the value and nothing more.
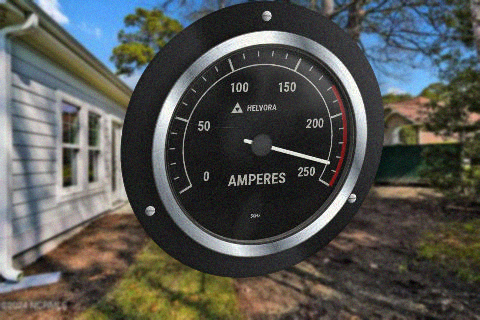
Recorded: A 235
